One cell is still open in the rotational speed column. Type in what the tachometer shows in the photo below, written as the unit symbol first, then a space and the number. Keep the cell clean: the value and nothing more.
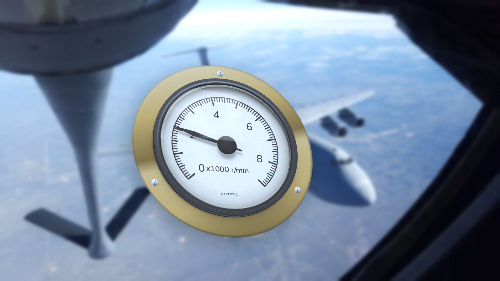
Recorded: rpm 2000
